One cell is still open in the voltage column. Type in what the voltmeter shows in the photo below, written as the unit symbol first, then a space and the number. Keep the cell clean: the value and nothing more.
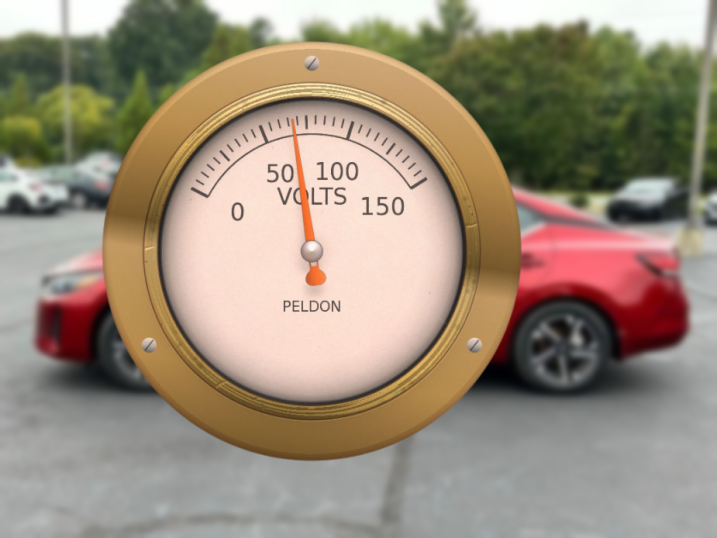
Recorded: V 67.5
